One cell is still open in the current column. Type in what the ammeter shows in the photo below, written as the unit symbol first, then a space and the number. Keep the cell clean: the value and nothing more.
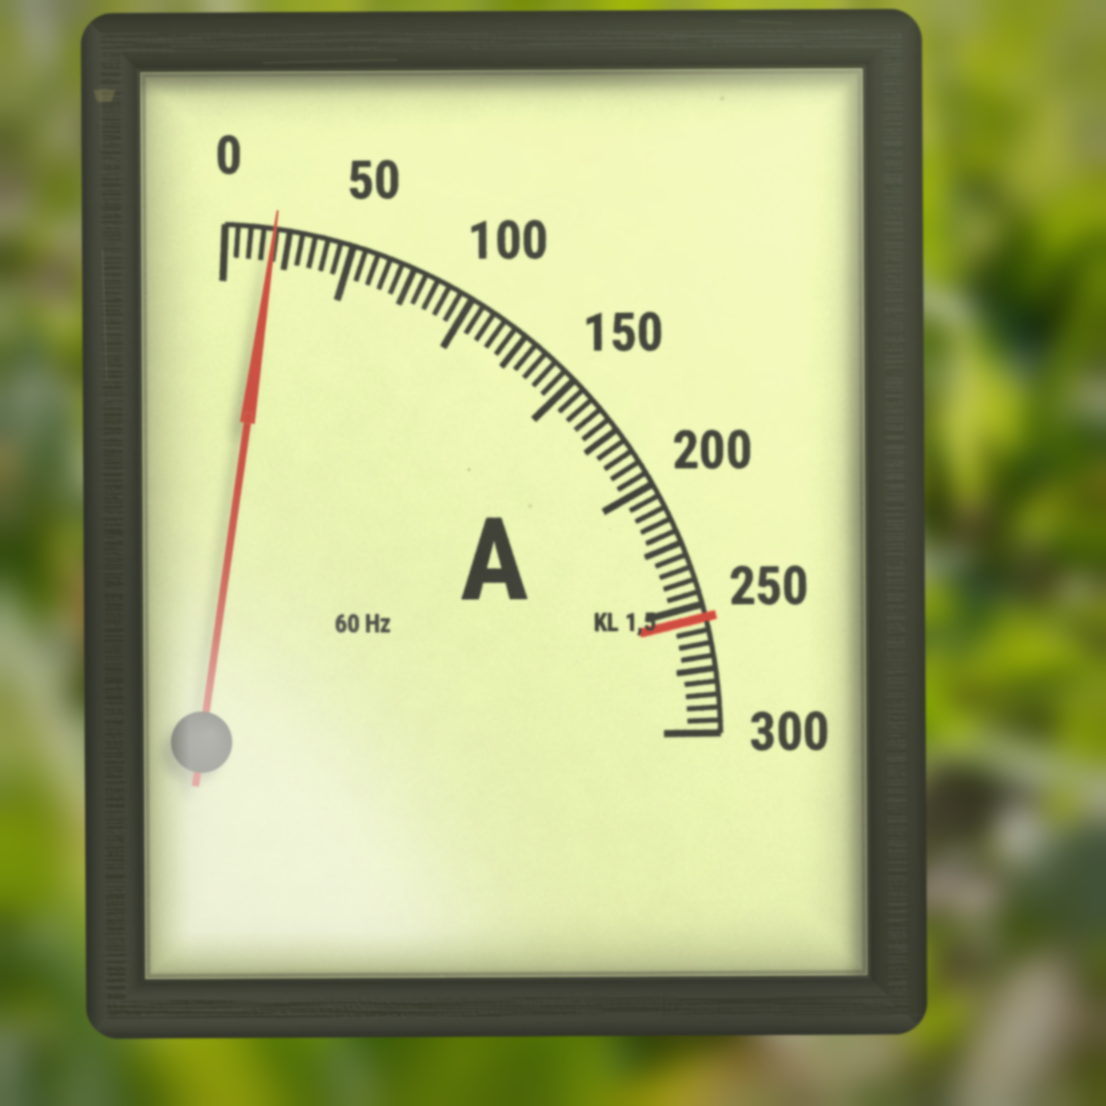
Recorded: A 20
